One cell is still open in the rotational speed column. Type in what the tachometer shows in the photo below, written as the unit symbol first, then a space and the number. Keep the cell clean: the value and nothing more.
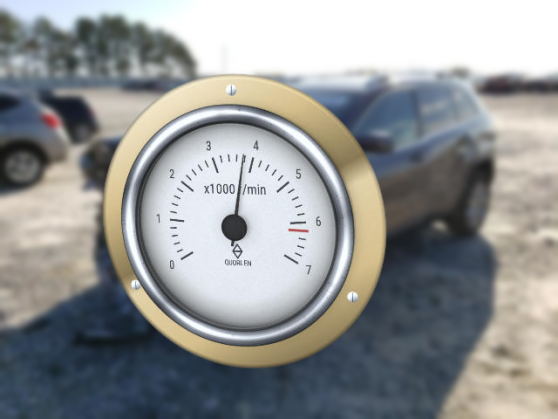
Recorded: rpm 3800
